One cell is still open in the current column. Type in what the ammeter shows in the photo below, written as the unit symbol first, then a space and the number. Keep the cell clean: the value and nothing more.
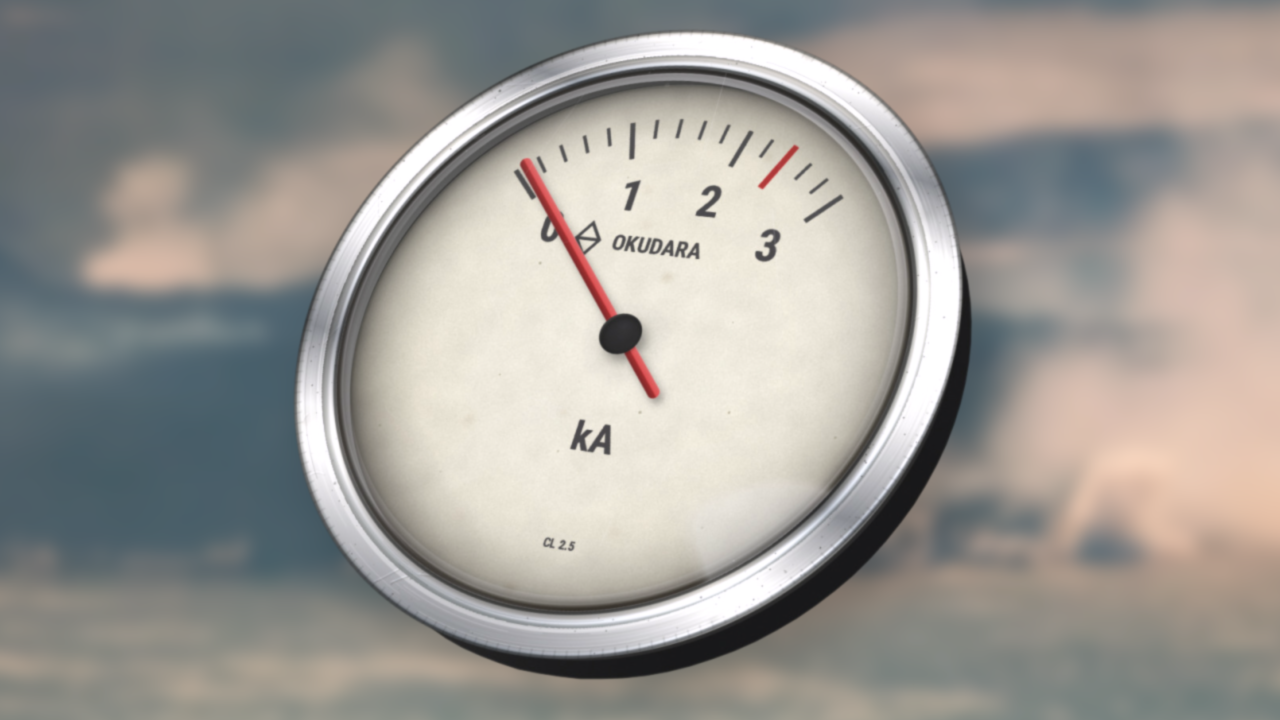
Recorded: kA 0.1
